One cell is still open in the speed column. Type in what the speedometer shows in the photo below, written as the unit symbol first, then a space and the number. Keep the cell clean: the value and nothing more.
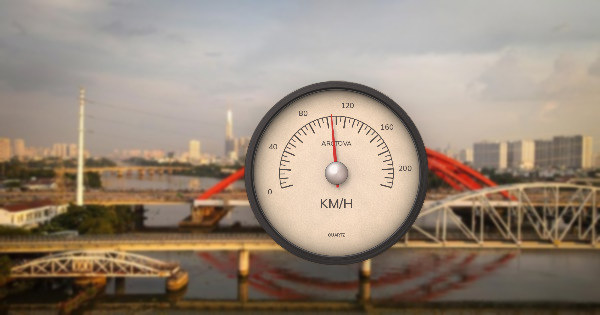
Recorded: km/h 105
